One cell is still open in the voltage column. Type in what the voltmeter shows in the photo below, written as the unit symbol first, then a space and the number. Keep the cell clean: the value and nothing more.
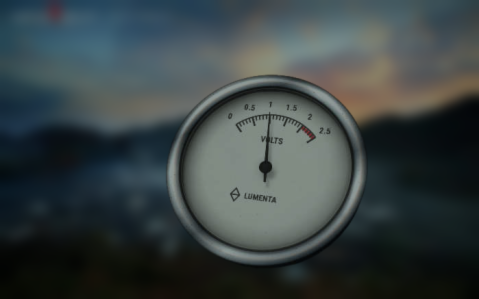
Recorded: V 1
